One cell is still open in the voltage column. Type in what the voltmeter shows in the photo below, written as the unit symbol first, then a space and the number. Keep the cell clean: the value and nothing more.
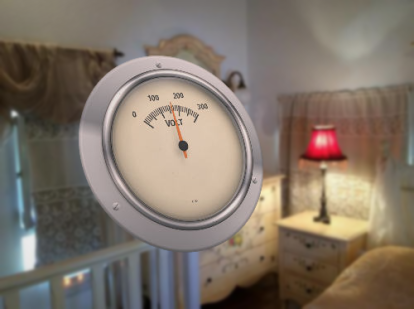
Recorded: V 150
